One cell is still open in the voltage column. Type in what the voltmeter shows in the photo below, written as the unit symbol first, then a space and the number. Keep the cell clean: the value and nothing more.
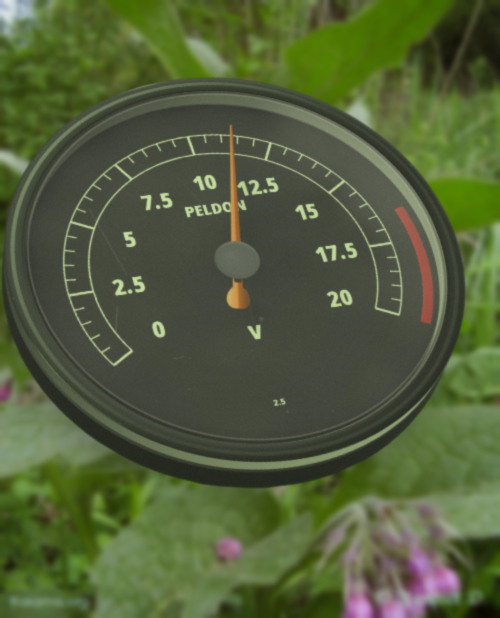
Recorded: V 11.25
